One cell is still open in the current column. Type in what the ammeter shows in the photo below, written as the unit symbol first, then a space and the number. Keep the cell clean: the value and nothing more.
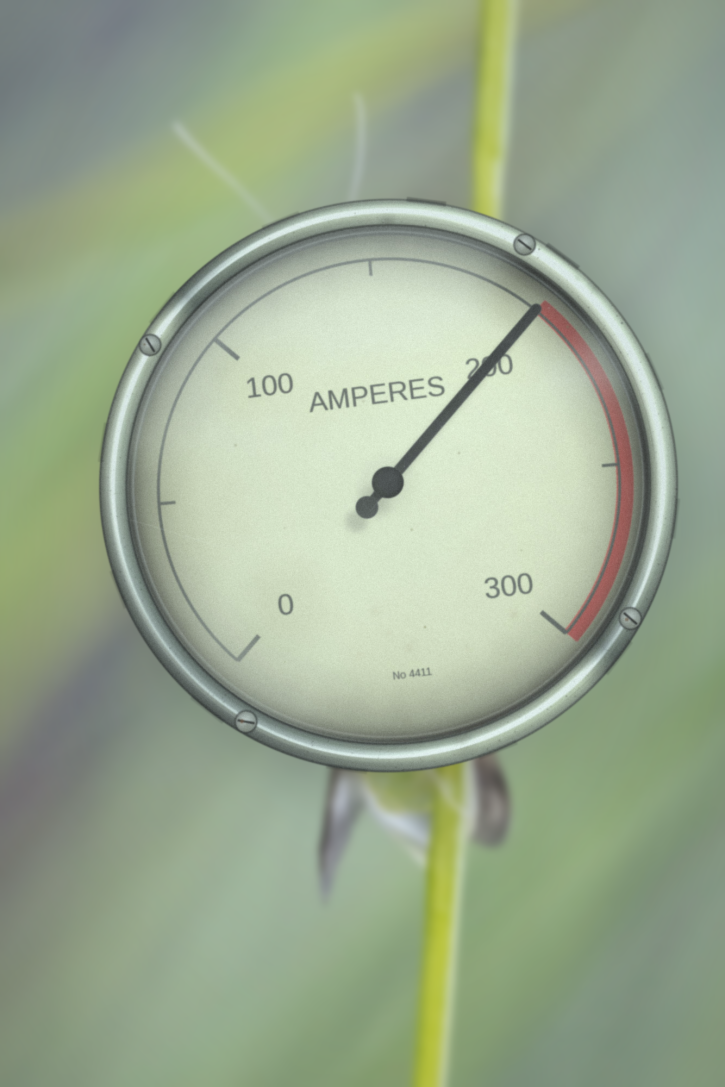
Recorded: A 200
